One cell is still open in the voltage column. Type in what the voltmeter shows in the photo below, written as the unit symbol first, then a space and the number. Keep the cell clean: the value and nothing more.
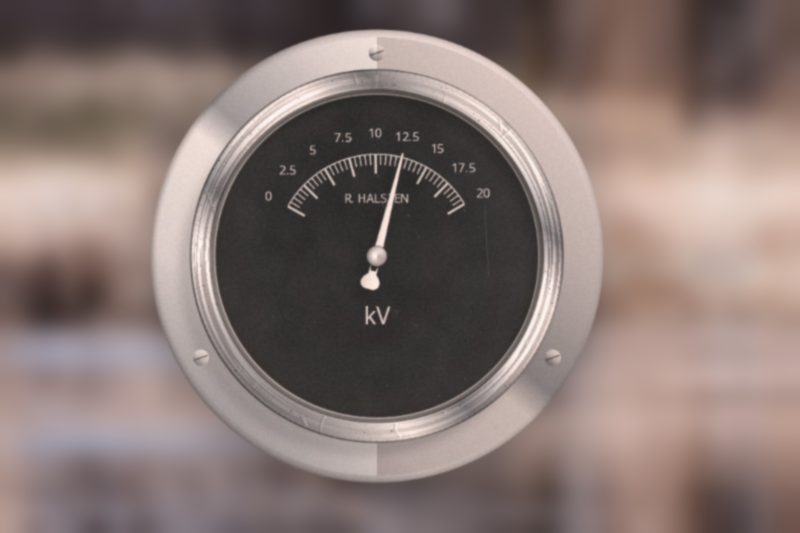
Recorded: kV 12.5
